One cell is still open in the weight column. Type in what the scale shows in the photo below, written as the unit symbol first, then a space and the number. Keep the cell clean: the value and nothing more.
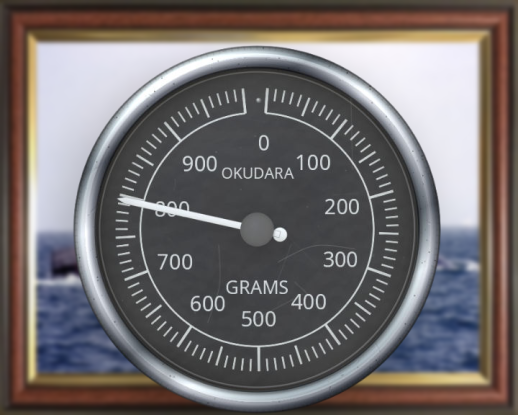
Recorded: g 795
